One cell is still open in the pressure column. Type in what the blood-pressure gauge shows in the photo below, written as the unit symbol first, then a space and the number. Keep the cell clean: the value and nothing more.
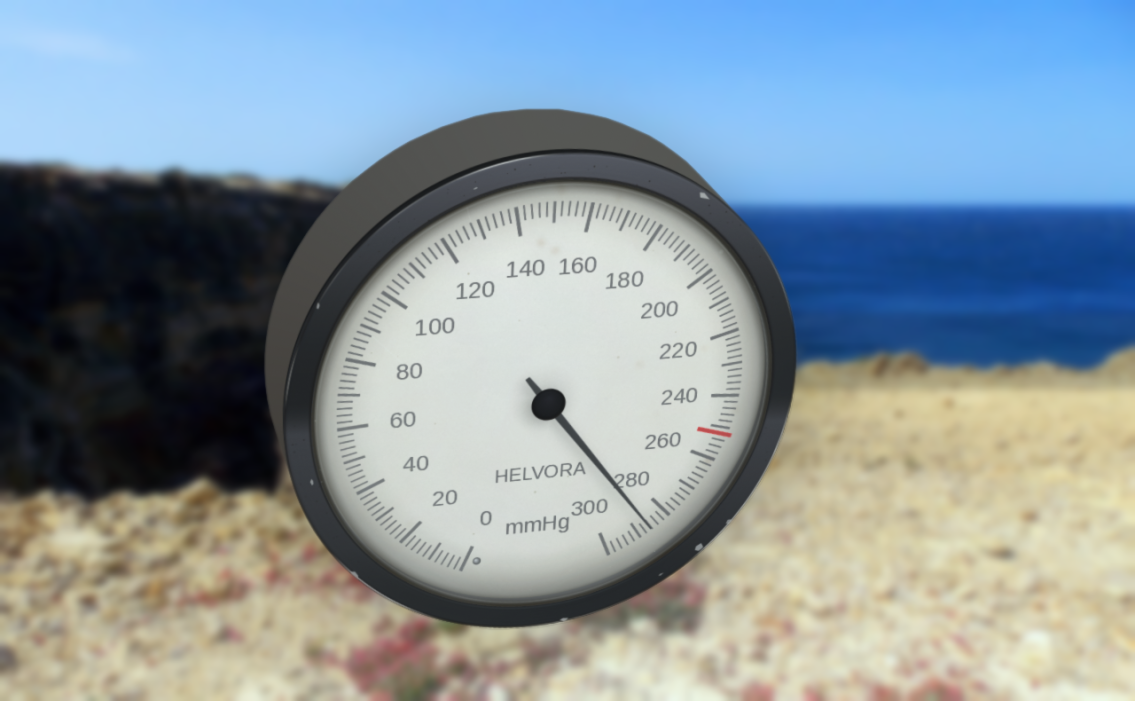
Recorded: mmHg 286
